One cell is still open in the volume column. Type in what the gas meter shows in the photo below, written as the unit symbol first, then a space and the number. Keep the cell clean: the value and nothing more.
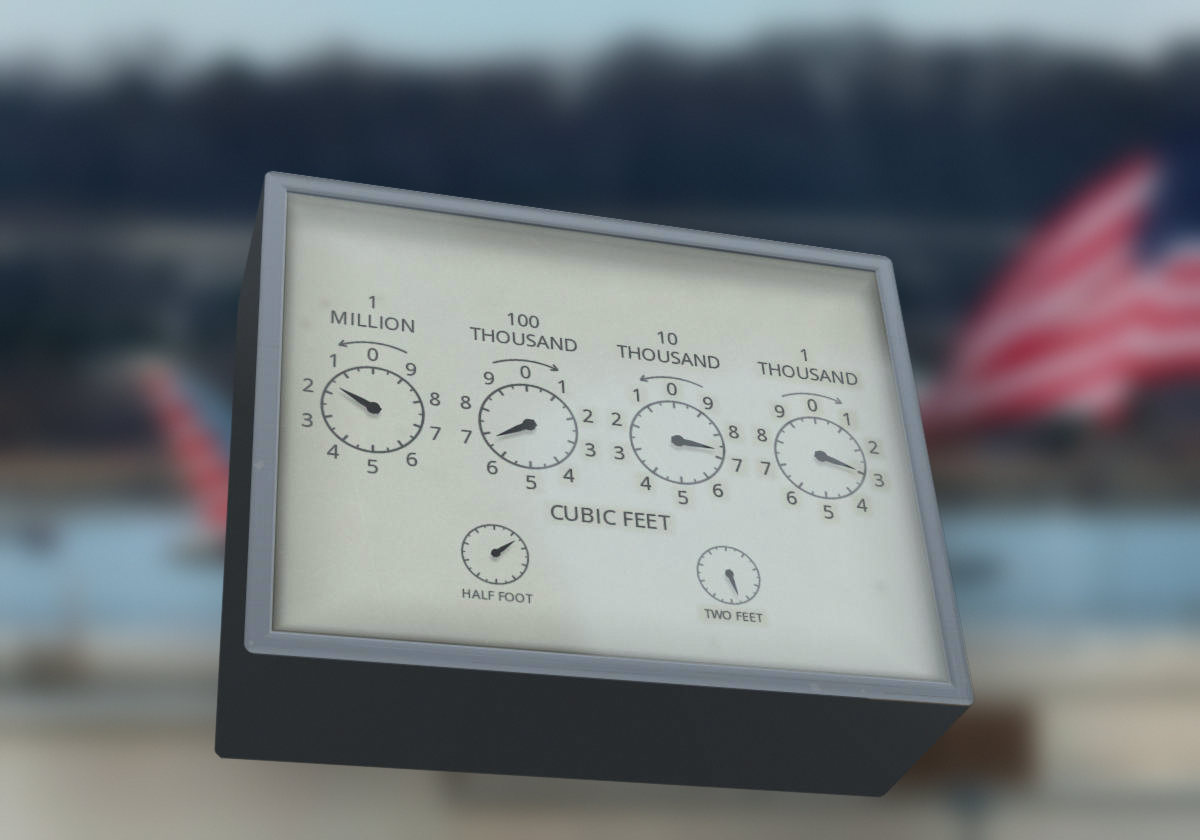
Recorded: ft³ 167300
